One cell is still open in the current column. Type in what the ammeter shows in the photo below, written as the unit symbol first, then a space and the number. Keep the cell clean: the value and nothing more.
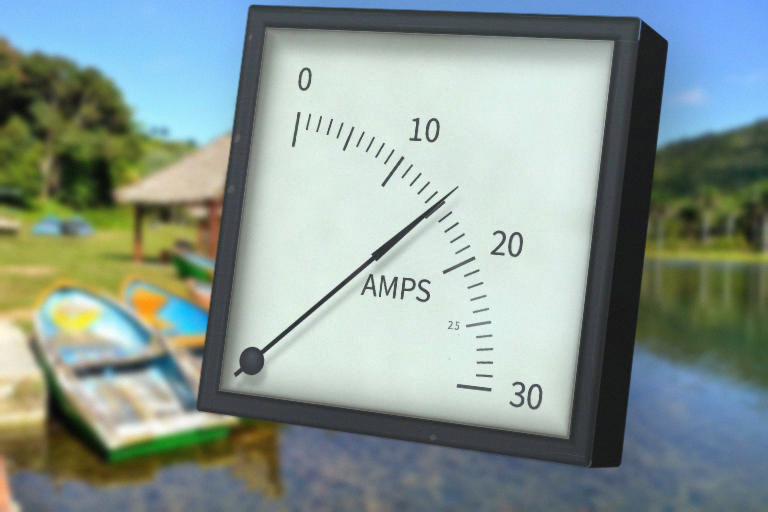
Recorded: A 15
